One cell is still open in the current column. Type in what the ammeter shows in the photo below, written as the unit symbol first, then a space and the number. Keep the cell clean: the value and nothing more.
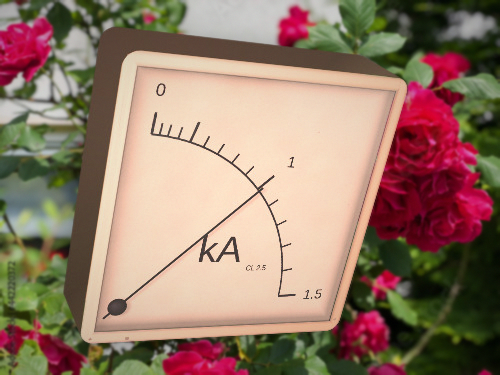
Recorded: kA 1
